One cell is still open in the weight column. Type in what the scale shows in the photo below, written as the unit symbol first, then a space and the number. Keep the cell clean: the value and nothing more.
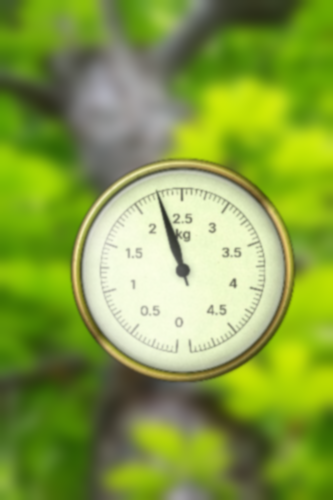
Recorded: kg 2.25
